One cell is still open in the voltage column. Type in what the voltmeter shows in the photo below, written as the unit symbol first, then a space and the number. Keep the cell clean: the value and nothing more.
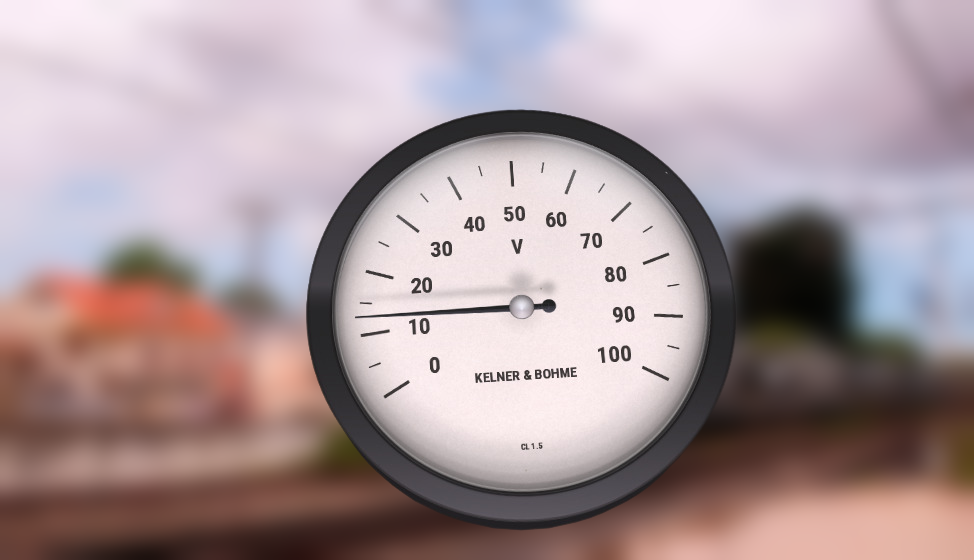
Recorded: V 12.5
